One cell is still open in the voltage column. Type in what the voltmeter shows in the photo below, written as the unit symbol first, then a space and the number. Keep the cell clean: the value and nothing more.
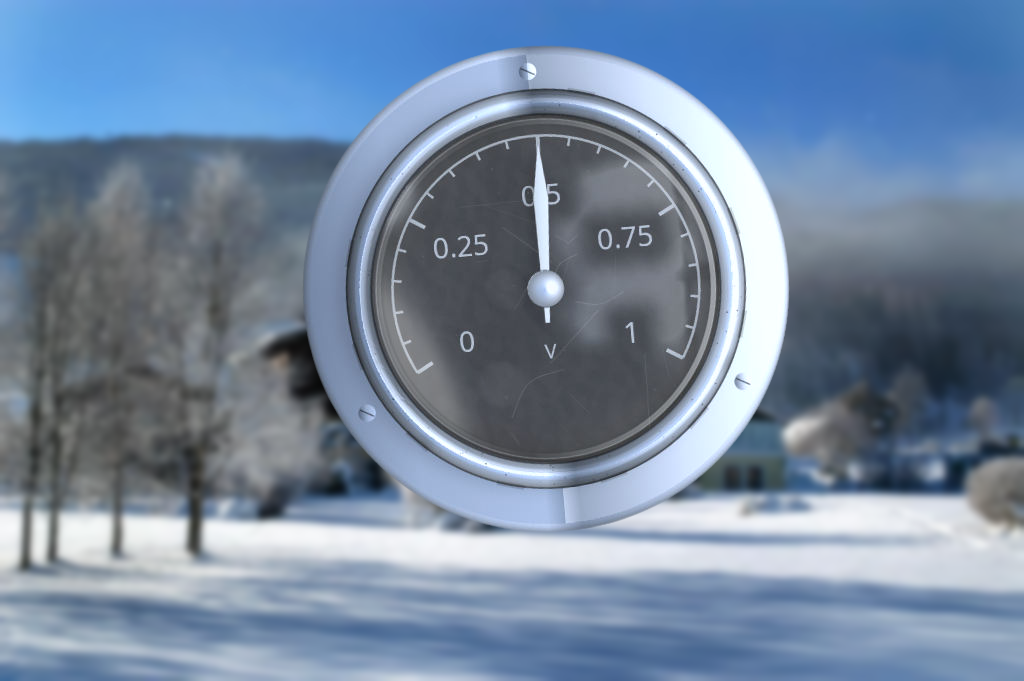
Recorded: V 0.5
